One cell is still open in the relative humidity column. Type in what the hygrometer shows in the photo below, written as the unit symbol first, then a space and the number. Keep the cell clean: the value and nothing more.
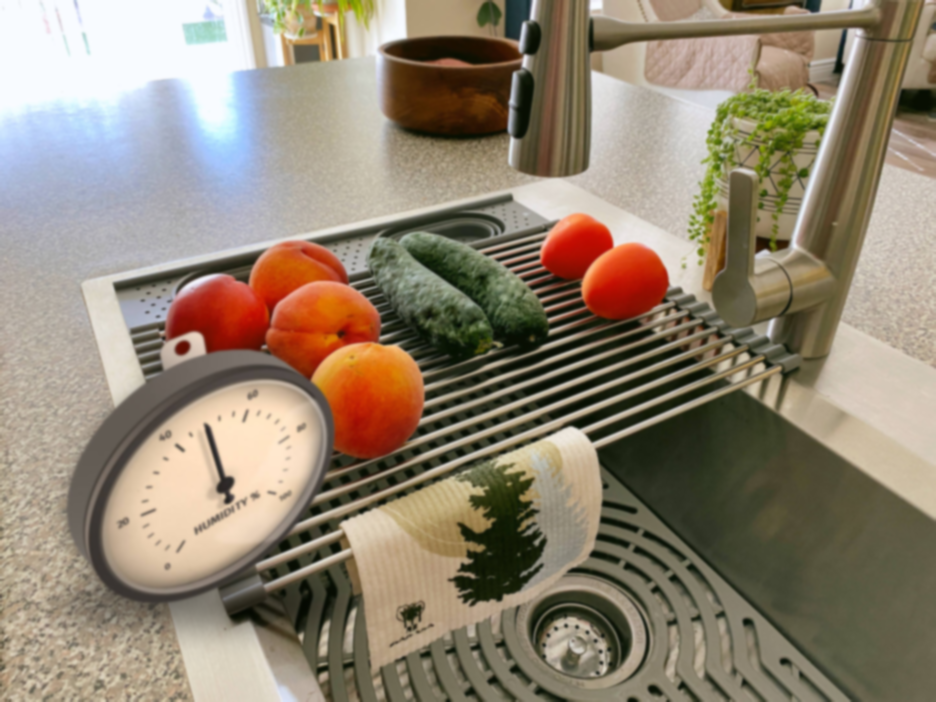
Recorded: % 48
